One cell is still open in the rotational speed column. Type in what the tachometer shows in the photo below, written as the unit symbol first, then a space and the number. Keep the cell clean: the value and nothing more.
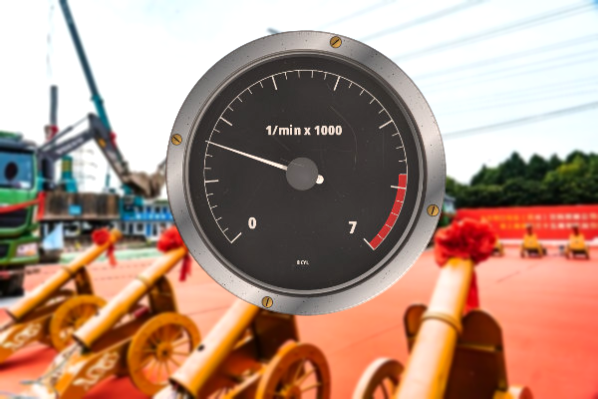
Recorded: rpm 1600
